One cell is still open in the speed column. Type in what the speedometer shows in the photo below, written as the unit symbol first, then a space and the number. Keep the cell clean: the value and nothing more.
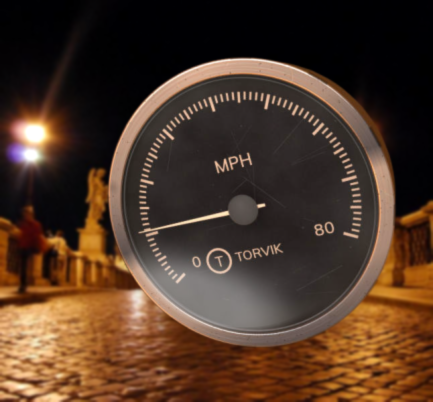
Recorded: mph 11
